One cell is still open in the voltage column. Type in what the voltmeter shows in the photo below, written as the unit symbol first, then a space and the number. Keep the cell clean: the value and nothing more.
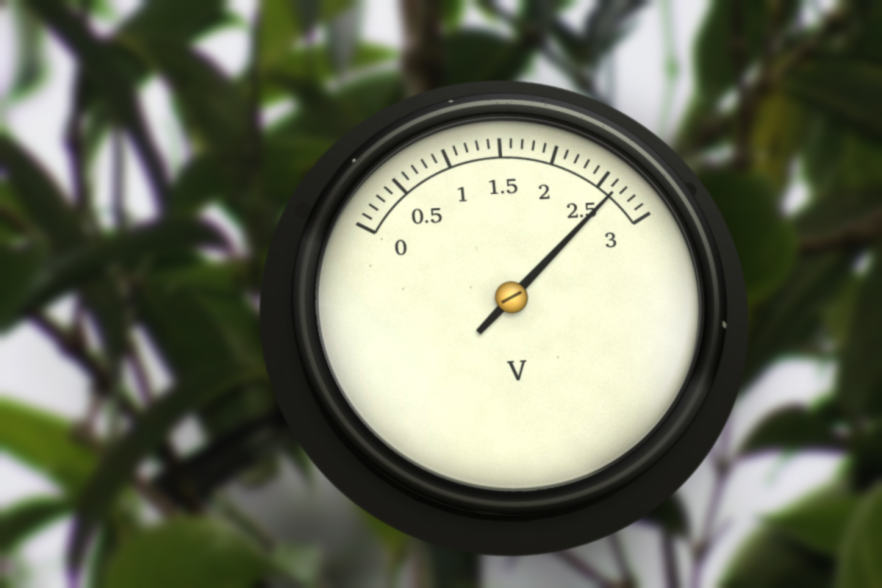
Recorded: V 2.65
